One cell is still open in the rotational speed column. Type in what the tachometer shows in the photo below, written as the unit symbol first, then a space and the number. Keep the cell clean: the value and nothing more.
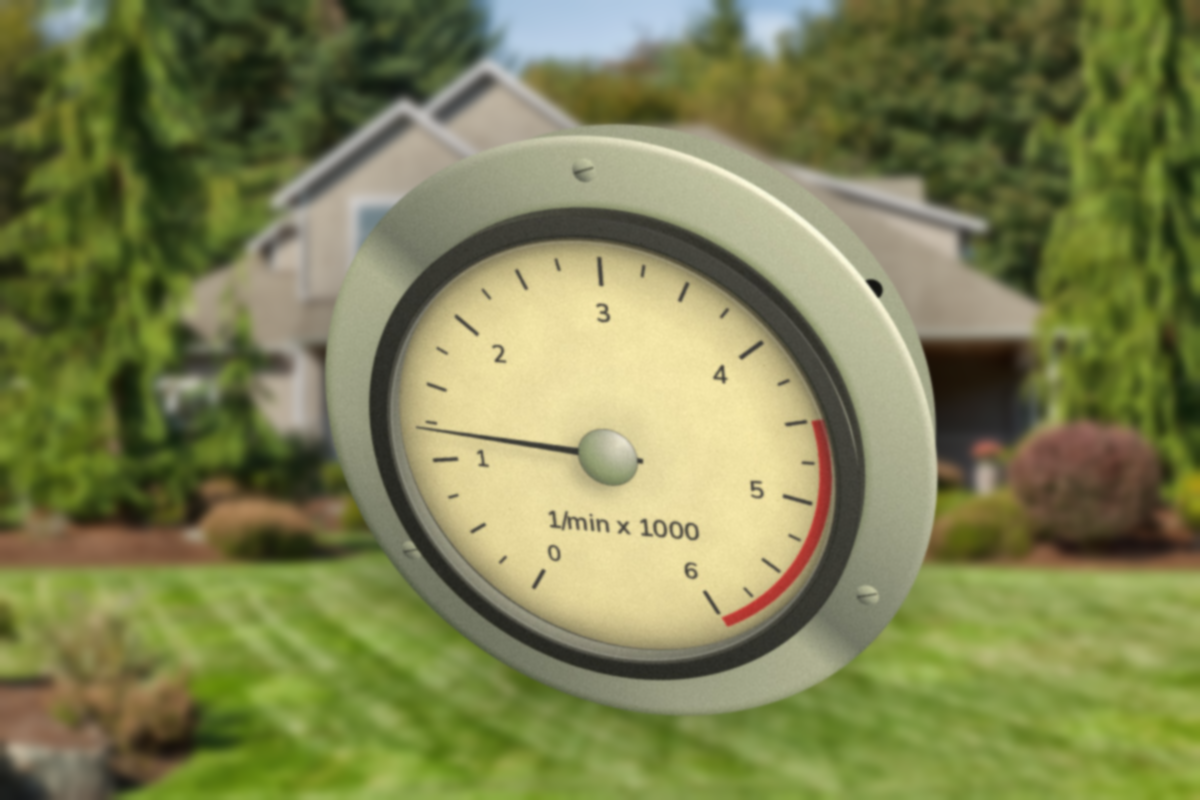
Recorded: rpm 1250
